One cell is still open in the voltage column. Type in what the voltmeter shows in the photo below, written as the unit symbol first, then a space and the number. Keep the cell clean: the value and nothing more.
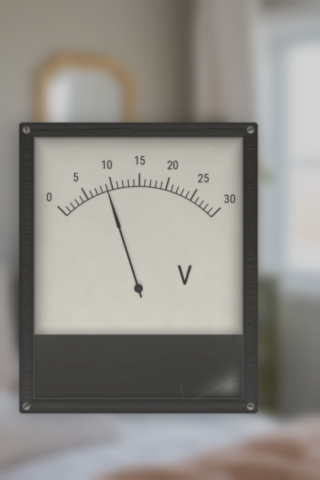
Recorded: V 9
